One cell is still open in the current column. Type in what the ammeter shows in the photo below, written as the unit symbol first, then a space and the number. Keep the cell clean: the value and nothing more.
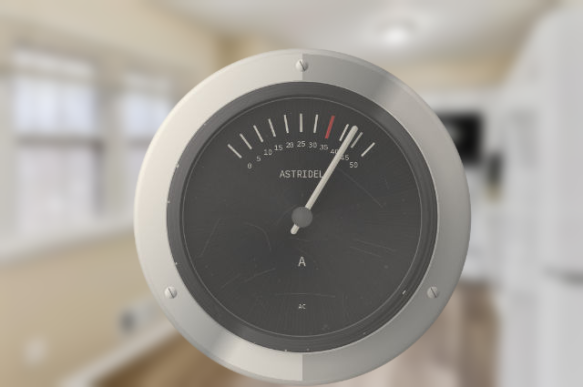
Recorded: A 42.5
